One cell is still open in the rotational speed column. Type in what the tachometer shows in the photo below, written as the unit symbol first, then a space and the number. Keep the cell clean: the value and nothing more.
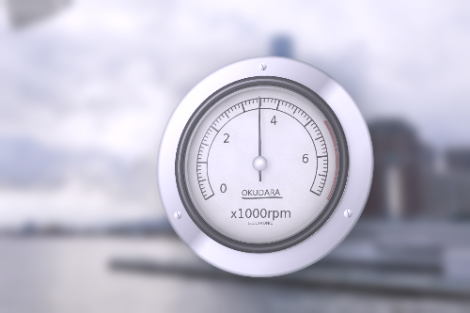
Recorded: rpm 3500
